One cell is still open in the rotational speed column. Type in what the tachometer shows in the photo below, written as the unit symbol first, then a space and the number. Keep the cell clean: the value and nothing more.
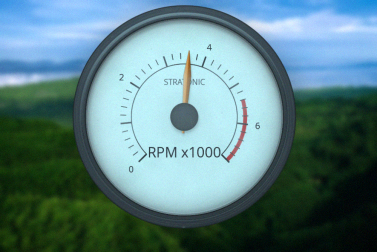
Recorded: rpm 3600
